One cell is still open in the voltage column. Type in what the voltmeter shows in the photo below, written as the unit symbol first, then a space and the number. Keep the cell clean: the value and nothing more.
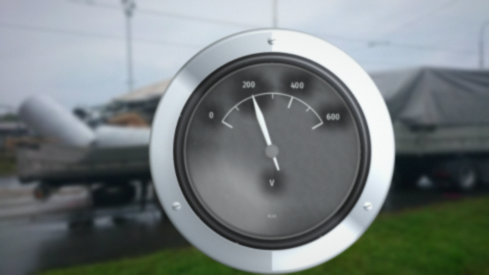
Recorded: V 200
